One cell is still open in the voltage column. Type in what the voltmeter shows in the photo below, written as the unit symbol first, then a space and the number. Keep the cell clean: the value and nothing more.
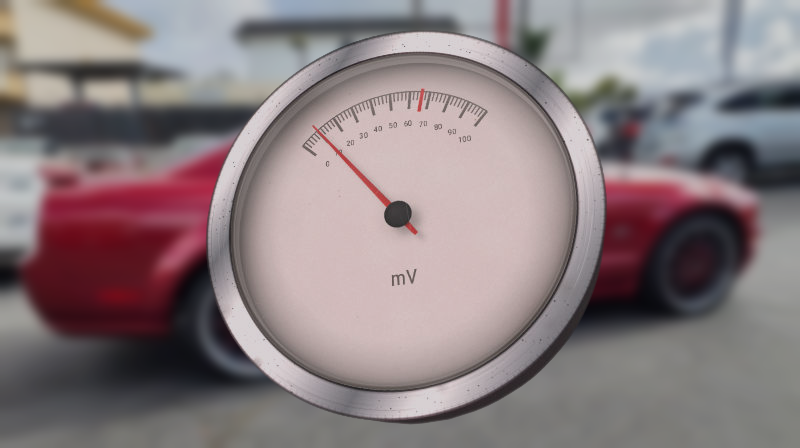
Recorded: mV 10
